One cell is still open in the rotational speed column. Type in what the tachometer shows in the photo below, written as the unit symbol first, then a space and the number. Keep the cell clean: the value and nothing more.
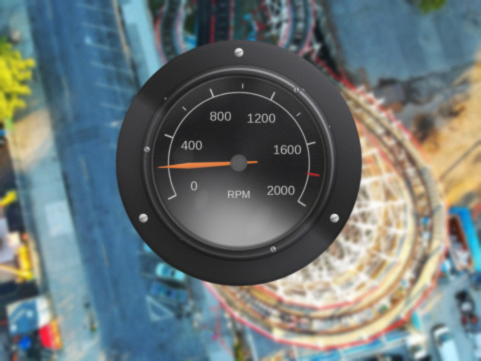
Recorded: rpm 200
